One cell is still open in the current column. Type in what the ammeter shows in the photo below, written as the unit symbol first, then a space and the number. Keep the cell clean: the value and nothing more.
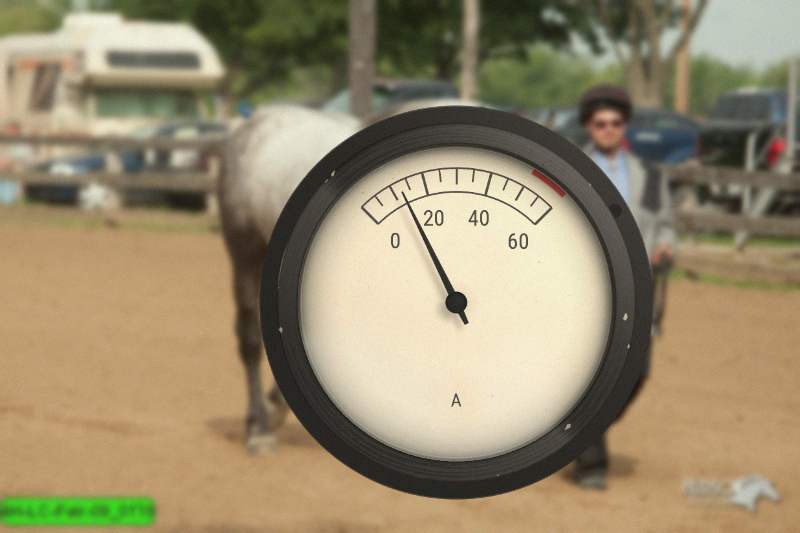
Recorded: A 12.5
